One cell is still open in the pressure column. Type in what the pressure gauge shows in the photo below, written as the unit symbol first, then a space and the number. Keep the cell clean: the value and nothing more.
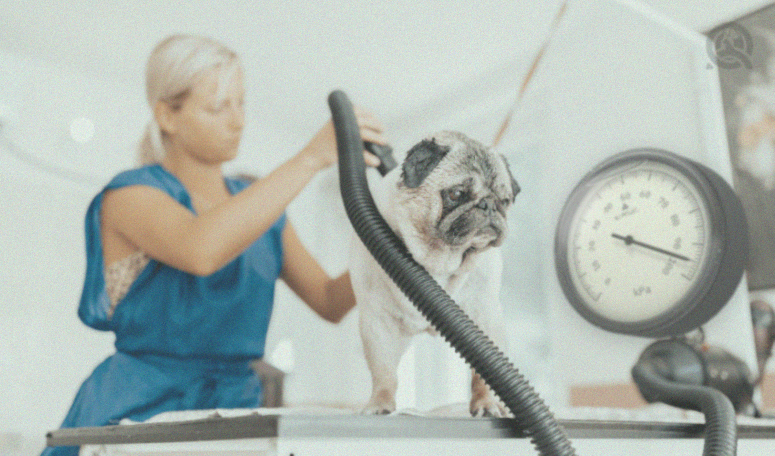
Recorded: kPa 95
